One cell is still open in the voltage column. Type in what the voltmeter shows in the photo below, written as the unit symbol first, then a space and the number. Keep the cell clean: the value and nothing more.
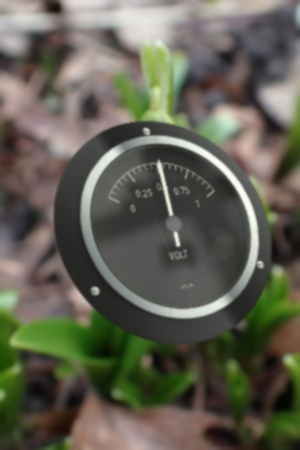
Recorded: V 0.5
